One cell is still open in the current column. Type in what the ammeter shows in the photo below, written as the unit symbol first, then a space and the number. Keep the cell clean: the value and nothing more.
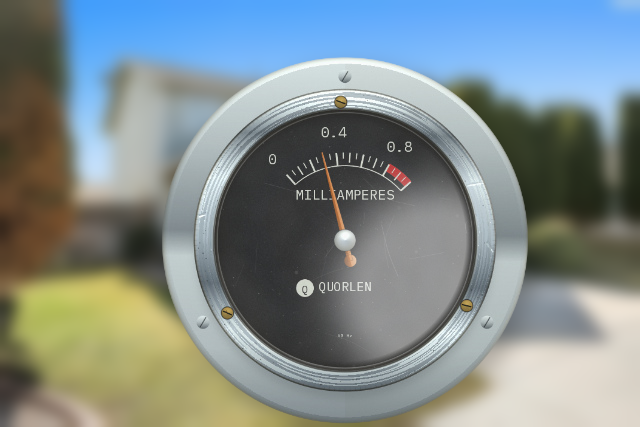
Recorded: mA 0.3
